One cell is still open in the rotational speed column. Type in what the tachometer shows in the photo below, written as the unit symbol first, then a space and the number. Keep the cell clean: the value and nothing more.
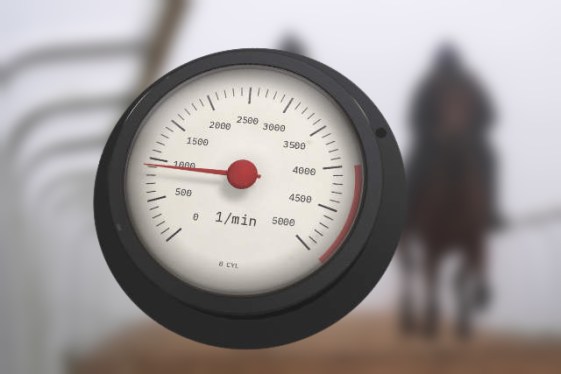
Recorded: rpm 900
